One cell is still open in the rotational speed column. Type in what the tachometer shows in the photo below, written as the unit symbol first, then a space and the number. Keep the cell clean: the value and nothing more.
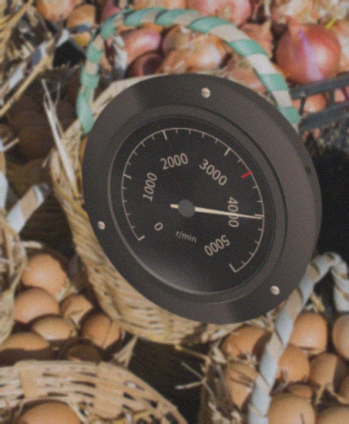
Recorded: rpm 4000
